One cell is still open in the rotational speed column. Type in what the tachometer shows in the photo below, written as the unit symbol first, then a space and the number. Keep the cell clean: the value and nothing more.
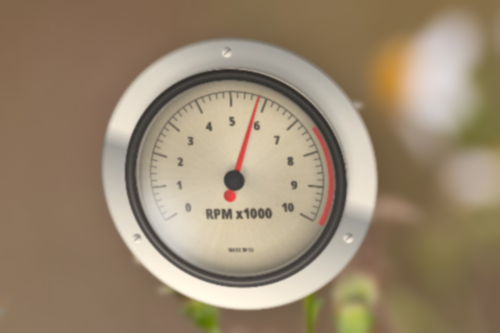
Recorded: rpm 5800
